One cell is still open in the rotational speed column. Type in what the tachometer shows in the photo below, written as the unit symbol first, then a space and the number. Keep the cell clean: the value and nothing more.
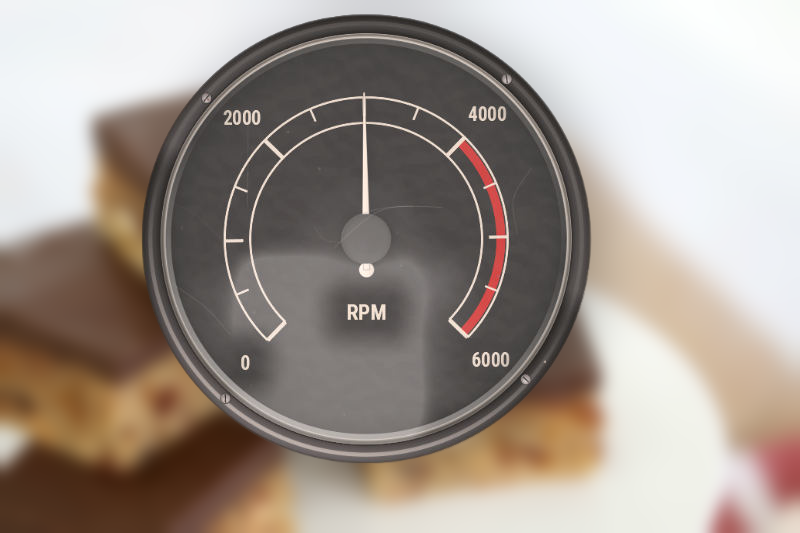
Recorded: rpm 3000
